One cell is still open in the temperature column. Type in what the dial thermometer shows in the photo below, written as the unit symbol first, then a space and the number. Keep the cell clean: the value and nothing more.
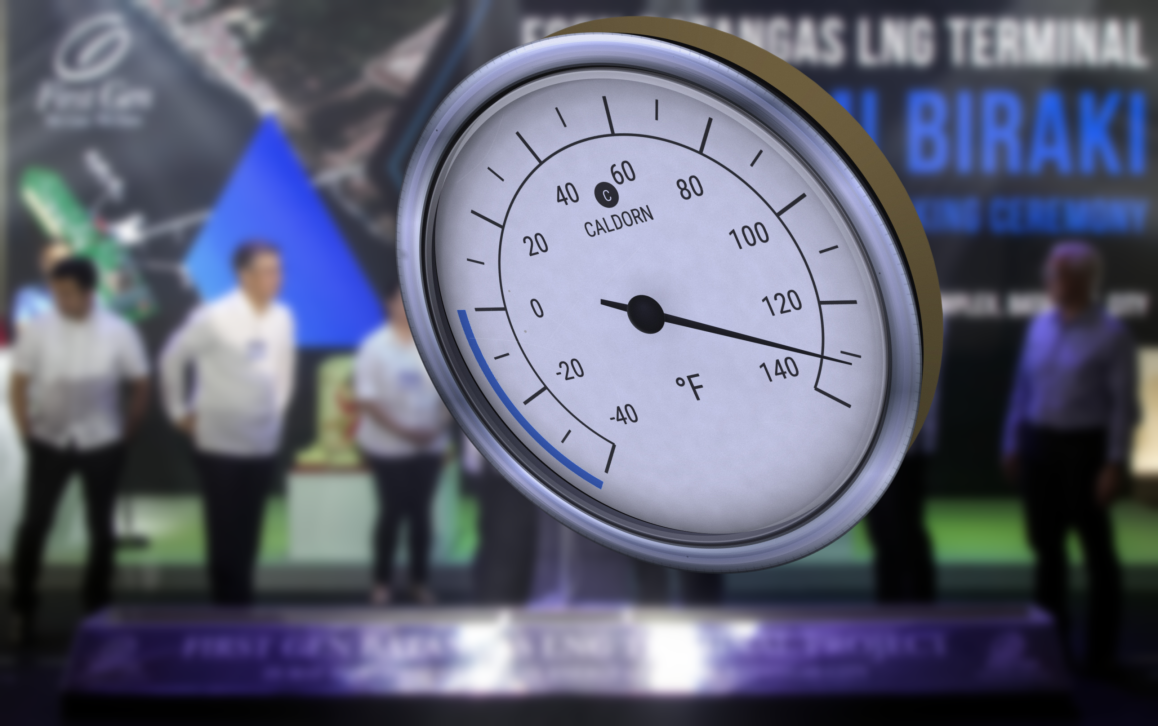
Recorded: °F 130
